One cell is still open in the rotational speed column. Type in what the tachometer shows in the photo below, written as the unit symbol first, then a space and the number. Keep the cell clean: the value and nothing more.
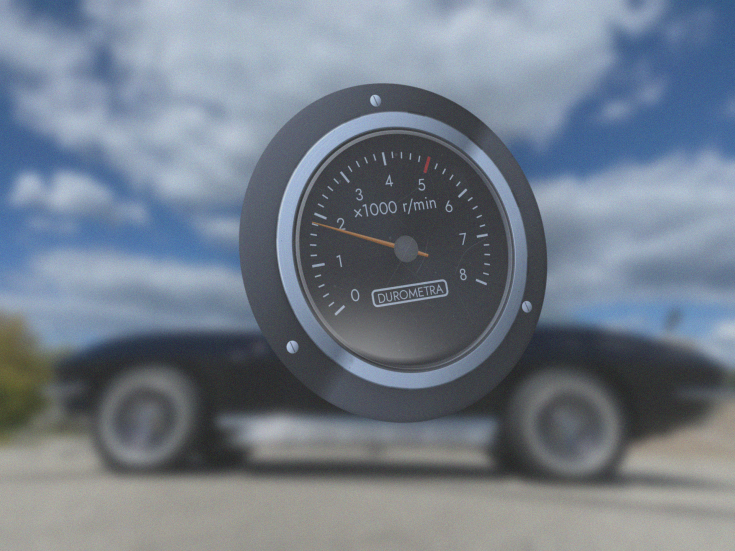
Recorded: rpm 1800
